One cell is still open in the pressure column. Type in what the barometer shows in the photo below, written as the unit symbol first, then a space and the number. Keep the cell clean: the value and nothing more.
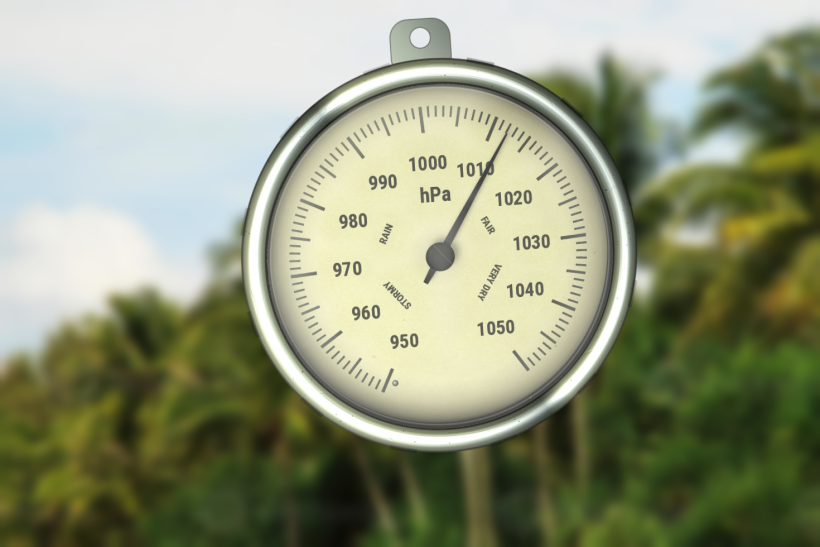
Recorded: hPa 1012
